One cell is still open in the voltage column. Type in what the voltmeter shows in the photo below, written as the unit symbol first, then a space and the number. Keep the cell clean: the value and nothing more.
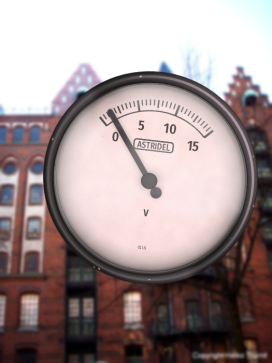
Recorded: V 1.5
